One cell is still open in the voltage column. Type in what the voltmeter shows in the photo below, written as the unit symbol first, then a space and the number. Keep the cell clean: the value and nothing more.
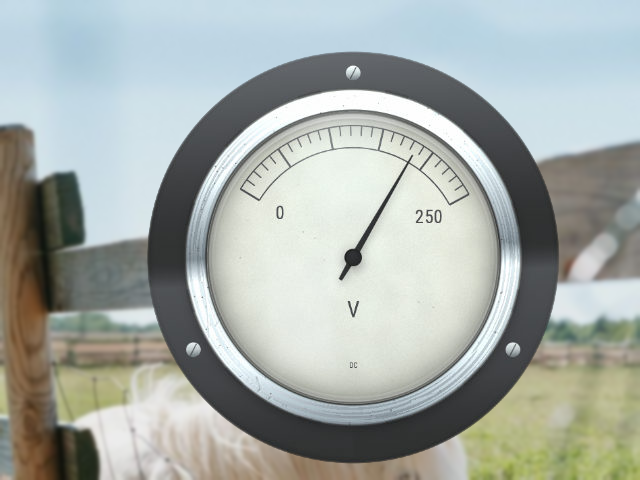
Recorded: V 185
